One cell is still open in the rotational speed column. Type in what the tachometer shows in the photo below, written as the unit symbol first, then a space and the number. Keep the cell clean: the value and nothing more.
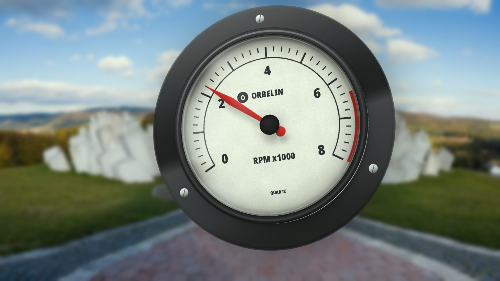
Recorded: rpm 2200
